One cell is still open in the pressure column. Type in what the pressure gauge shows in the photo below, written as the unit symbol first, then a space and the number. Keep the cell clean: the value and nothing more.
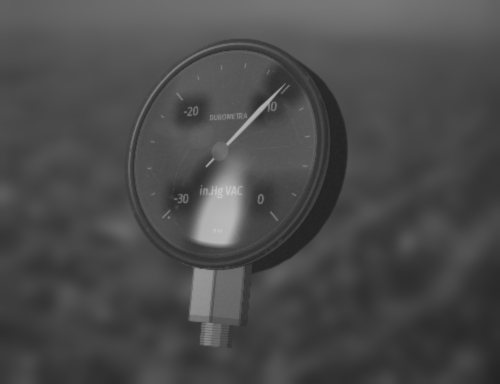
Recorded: inHg -10
